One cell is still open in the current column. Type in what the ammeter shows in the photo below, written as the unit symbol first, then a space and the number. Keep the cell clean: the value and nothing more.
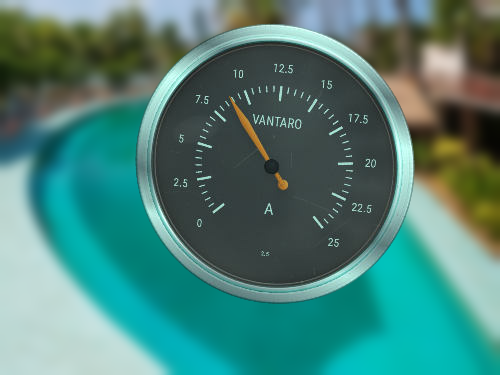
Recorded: A 9
